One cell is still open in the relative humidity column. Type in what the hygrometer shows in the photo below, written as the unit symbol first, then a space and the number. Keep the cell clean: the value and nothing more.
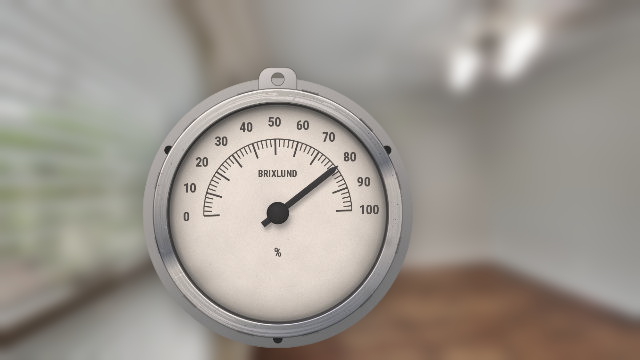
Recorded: % 80
